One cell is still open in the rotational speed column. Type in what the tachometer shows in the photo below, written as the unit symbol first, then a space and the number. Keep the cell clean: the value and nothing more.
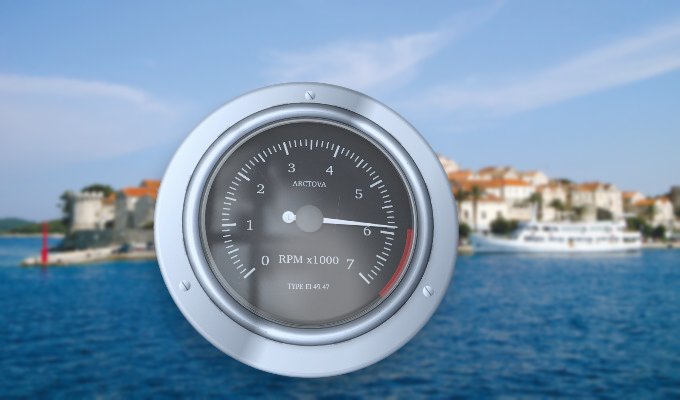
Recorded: rpm 5900
